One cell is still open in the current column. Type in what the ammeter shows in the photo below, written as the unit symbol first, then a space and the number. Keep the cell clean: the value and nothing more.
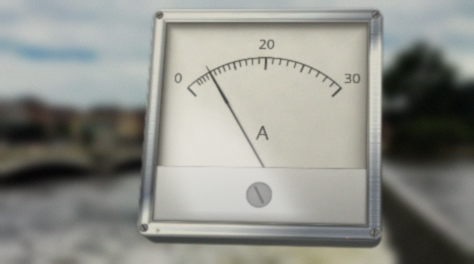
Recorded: A 10
